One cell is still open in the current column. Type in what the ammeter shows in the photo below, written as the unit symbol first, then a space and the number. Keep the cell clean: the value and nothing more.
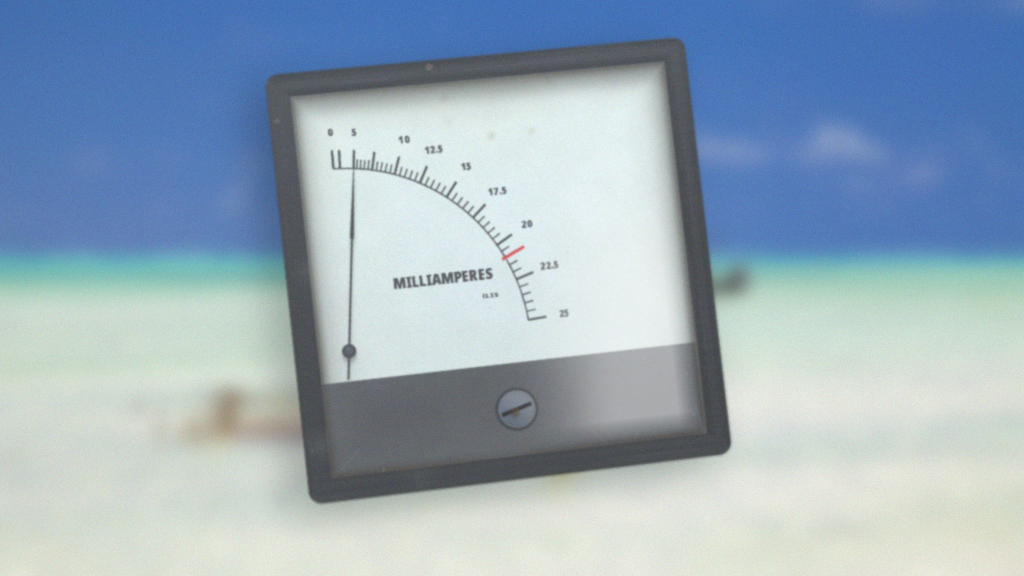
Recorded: mA 5
